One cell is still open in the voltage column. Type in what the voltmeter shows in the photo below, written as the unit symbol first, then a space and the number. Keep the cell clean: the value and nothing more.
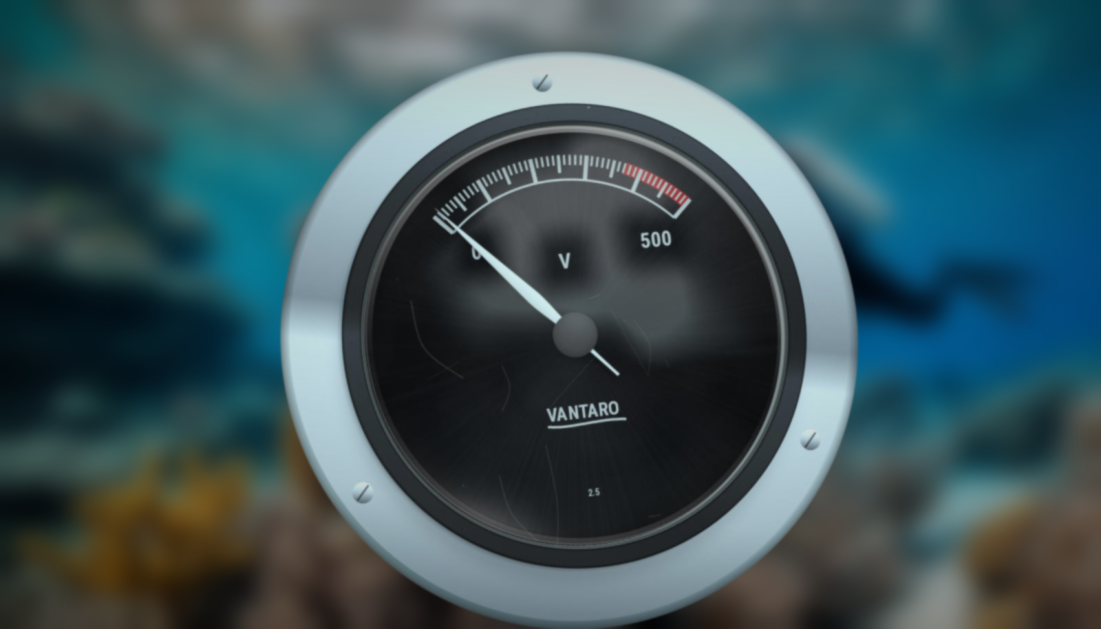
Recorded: V 10
